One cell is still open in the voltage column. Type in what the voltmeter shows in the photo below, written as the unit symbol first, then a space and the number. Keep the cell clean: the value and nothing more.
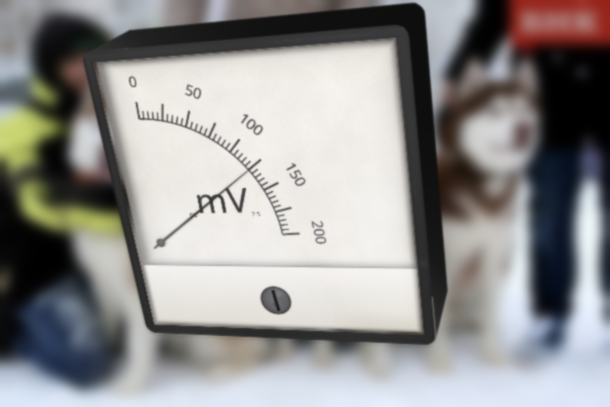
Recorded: mV 125
